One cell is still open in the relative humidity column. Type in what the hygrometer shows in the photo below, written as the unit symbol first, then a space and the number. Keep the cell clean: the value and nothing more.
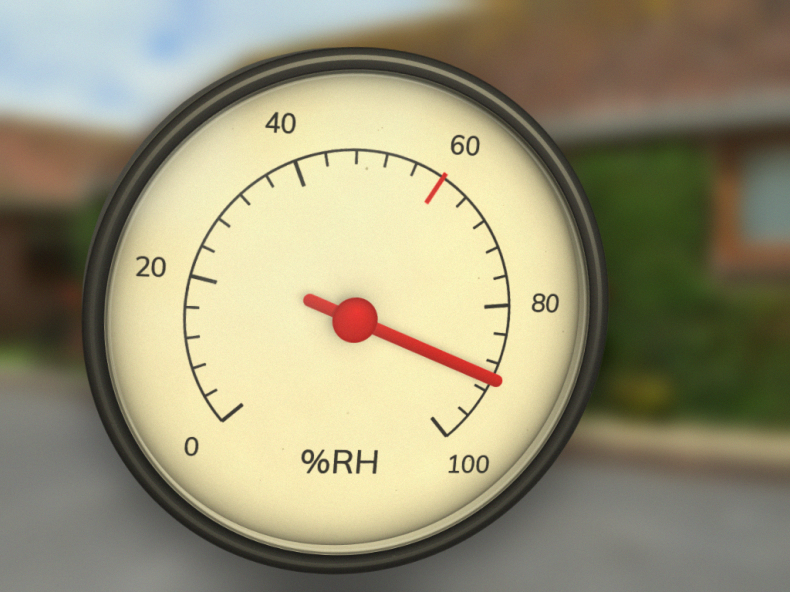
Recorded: % 90
